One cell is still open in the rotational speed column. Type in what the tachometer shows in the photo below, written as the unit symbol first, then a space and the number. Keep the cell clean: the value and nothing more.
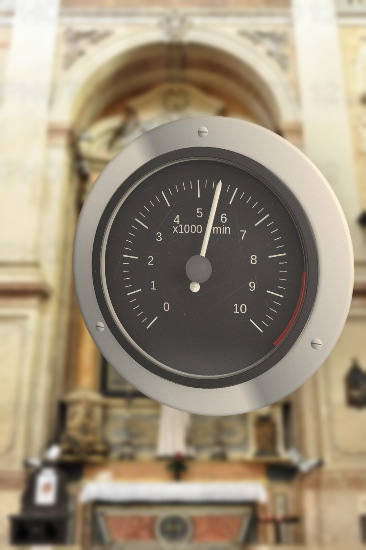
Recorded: rpm 5600
